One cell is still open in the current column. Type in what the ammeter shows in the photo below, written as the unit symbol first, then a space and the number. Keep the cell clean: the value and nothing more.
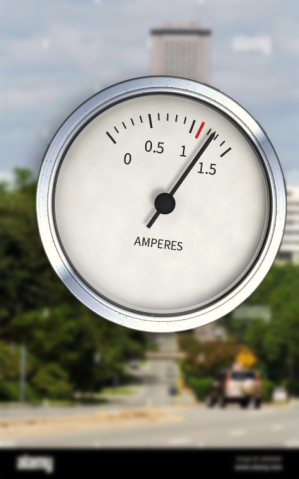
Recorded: A 1.25
